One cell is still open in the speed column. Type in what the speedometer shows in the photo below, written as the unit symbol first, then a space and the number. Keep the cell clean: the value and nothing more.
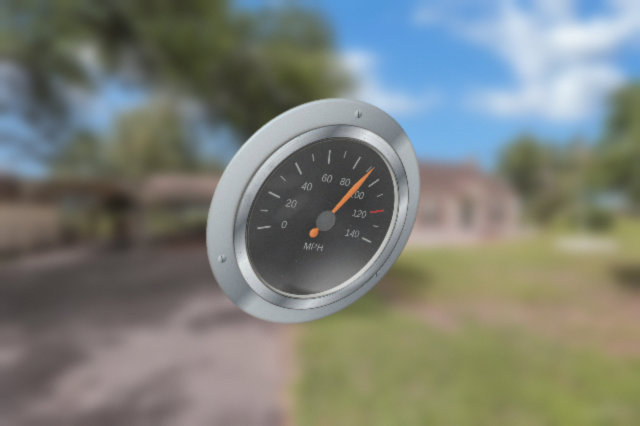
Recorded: mph 90
